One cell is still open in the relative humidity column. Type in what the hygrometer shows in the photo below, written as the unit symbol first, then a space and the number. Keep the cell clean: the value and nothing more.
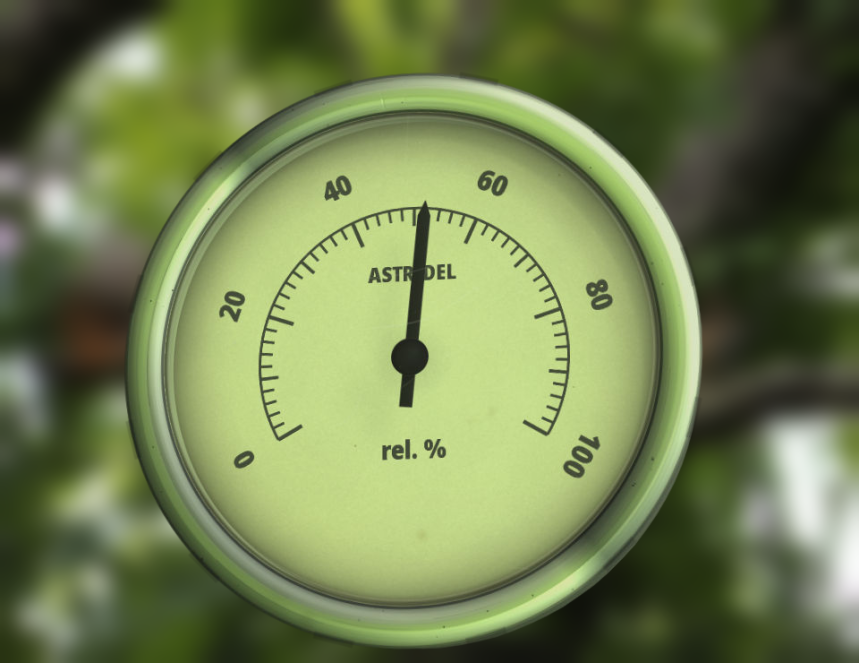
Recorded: % 52
